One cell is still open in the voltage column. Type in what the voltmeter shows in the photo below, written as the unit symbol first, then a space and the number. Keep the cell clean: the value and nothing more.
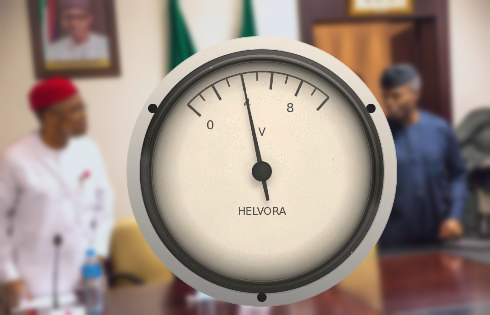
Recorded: V 4
